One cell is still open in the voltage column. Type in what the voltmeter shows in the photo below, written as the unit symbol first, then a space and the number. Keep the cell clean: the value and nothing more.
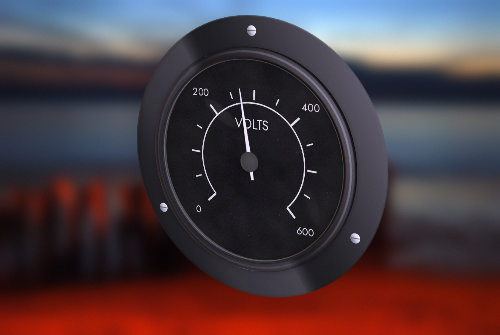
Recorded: V 275
